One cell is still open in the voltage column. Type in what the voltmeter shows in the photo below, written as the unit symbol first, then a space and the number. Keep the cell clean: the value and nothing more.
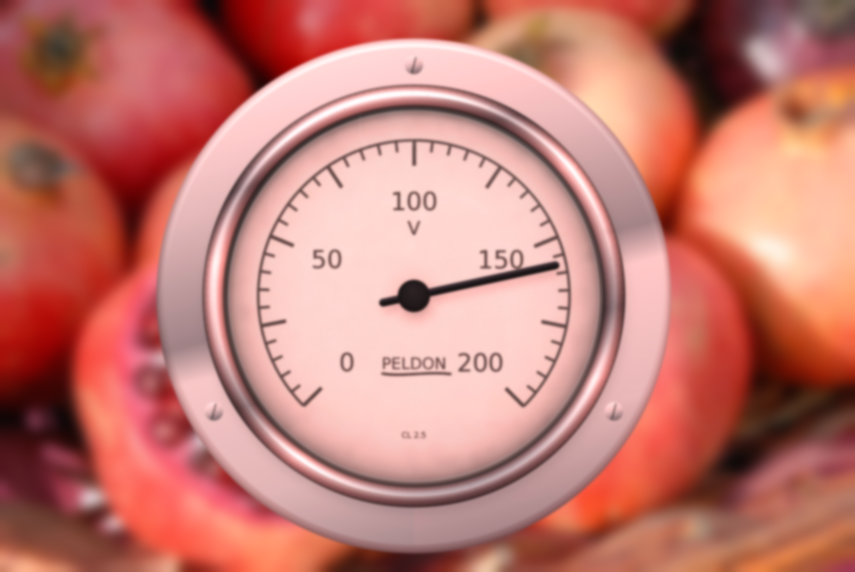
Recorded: V 157.5
